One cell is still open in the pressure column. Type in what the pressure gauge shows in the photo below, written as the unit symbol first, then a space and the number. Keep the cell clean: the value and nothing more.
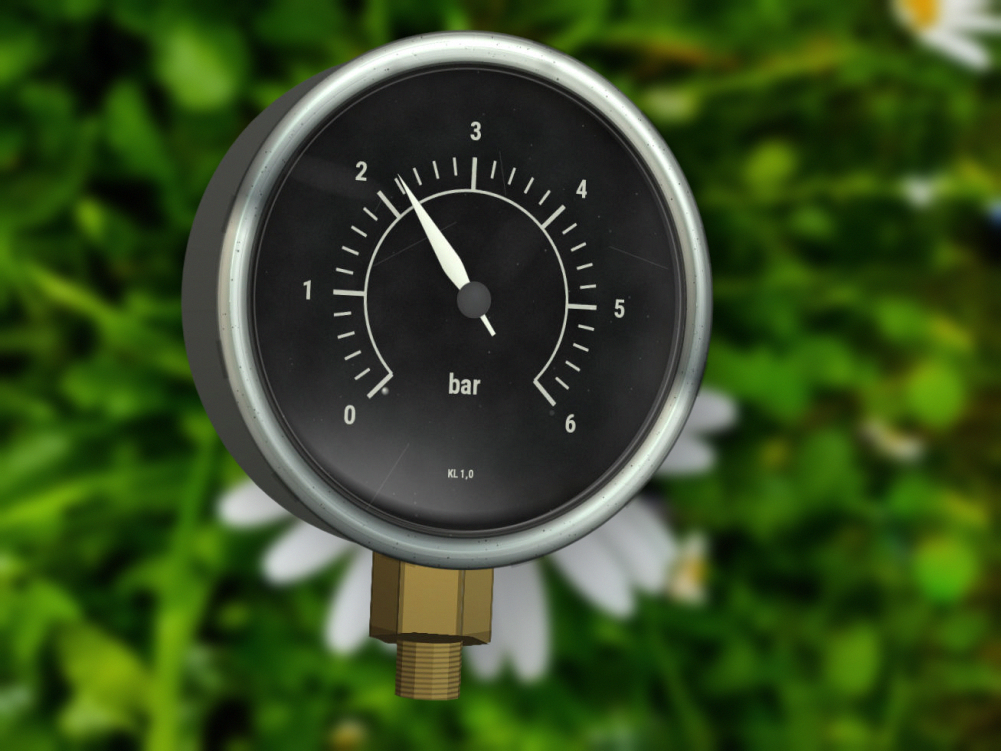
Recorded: bar 2.2
